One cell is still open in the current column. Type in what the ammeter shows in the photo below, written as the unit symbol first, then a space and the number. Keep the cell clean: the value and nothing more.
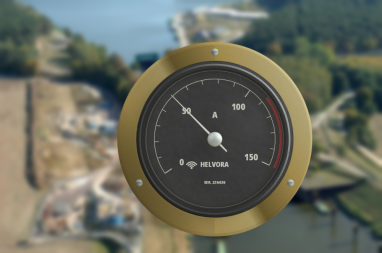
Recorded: A 50
